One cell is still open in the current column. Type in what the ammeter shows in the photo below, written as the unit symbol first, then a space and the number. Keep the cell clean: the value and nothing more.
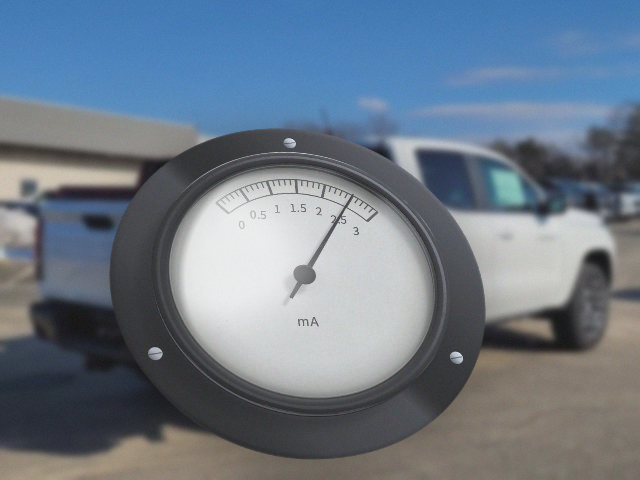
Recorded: mA 2.5
